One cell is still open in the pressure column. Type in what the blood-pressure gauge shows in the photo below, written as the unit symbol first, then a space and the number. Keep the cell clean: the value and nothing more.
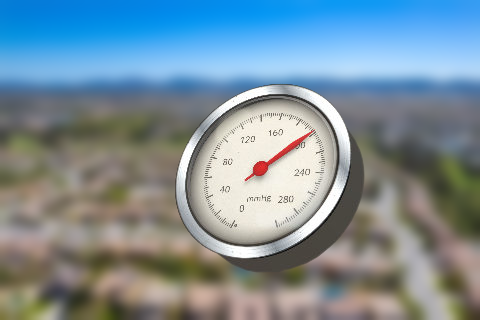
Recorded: mmHg 200
